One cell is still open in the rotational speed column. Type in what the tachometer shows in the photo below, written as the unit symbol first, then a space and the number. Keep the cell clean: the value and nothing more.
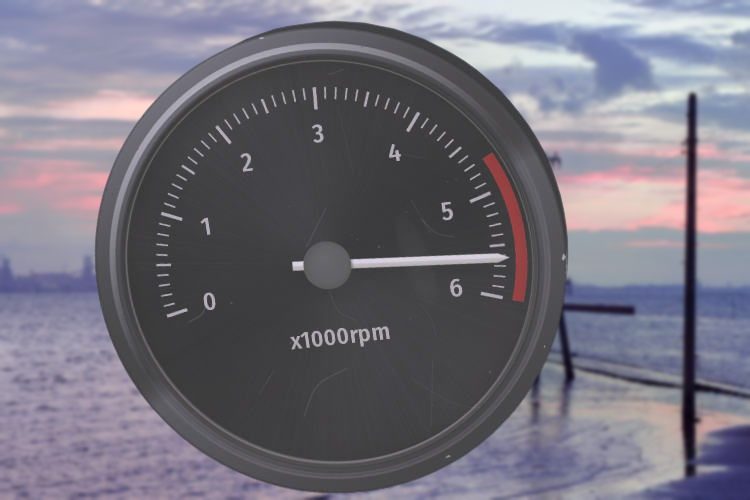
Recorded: rpm 5600
